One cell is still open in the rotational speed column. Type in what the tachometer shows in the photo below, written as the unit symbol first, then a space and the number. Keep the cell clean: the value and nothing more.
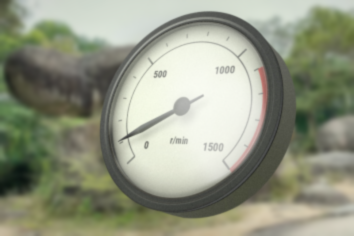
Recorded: rpm 100
